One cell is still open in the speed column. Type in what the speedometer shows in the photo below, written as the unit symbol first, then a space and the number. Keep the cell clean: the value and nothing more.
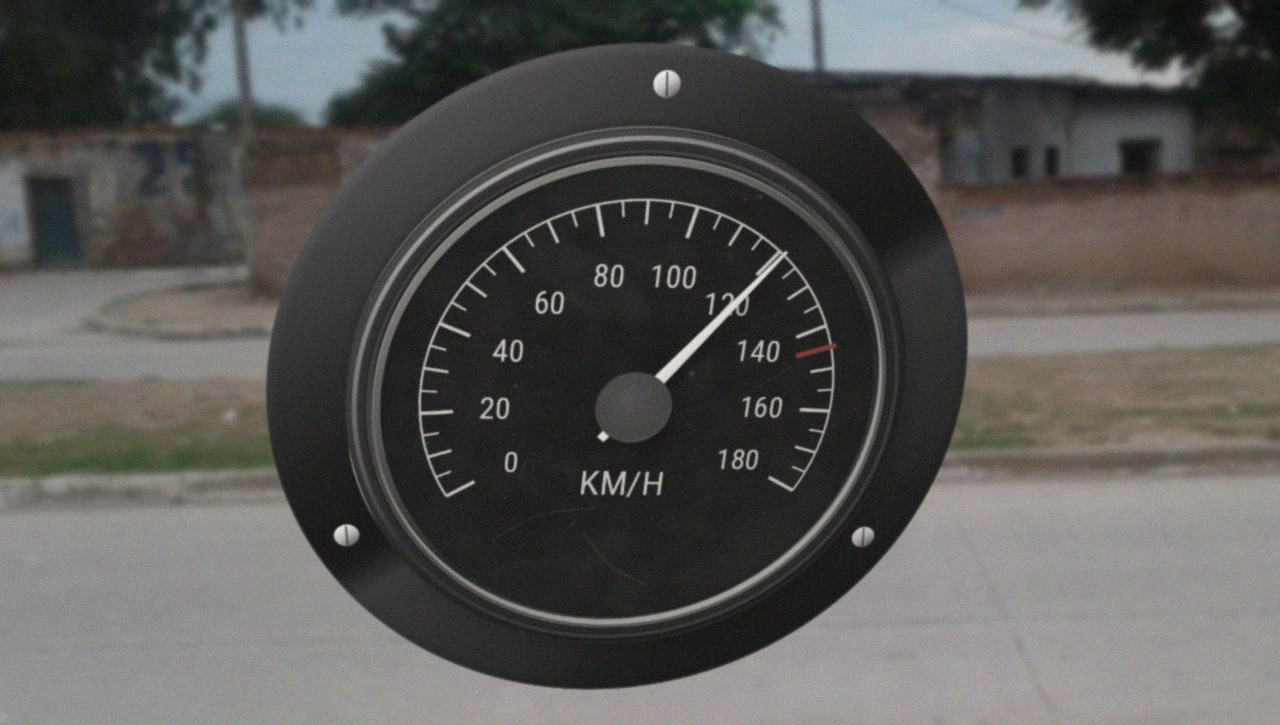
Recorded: km/h 120
